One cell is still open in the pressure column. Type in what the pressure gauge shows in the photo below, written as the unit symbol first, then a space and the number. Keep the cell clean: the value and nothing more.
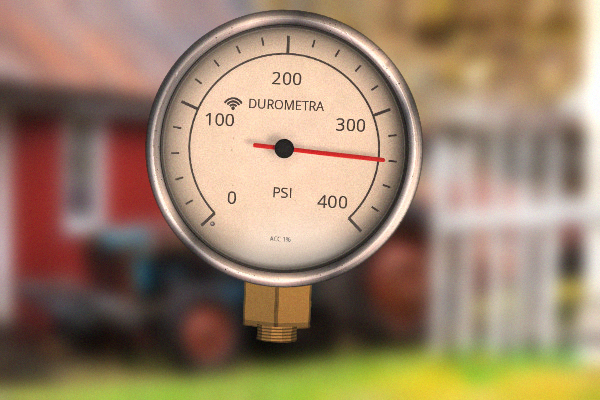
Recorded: psi 340
